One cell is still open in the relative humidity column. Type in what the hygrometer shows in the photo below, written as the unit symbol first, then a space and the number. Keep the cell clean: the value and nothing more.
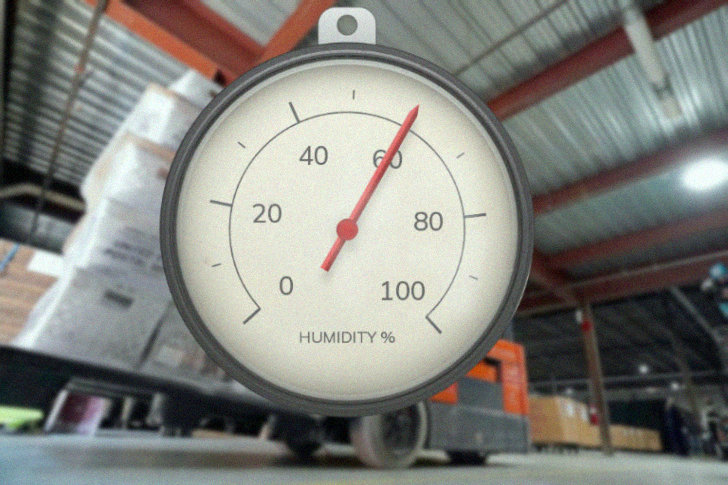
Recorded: % 60
